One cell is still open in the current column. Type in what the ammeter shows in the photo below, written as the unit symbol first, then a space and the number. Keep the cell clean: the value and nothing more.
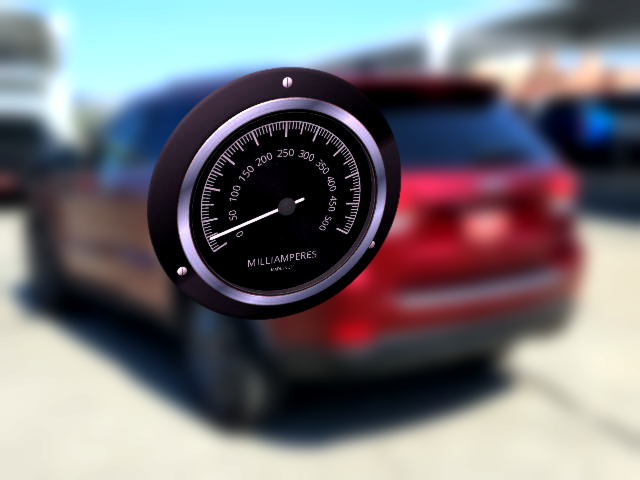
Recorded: mA 25
